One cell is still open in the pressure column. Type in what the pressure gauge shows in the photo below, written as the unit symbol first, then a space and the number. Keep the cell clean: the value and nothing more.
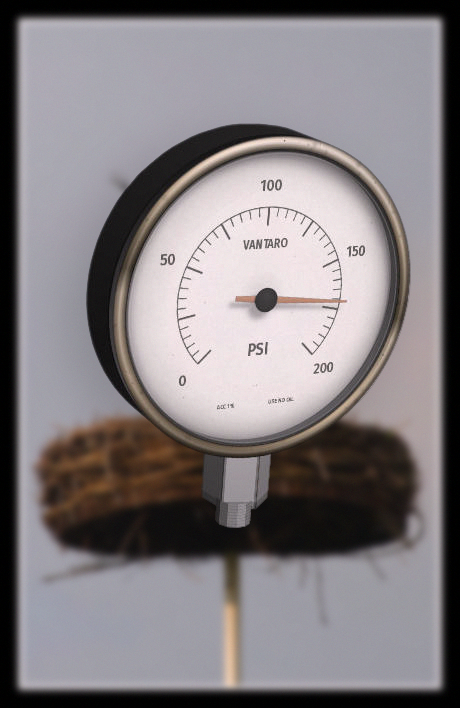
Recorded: psi 170
